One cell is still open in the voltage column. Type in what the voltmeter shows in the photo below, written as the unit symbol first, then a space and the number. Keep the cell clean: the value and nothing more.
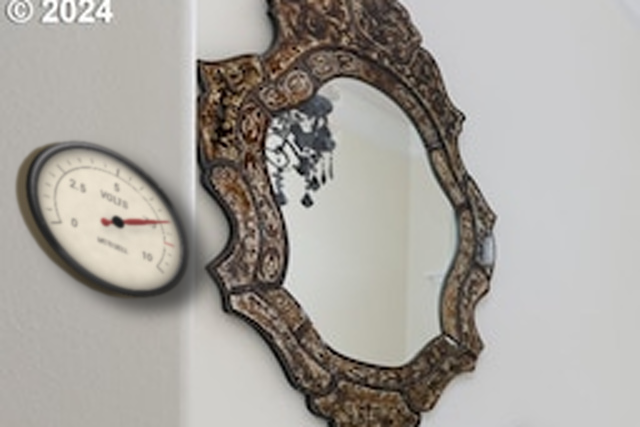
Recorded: V 7.5
